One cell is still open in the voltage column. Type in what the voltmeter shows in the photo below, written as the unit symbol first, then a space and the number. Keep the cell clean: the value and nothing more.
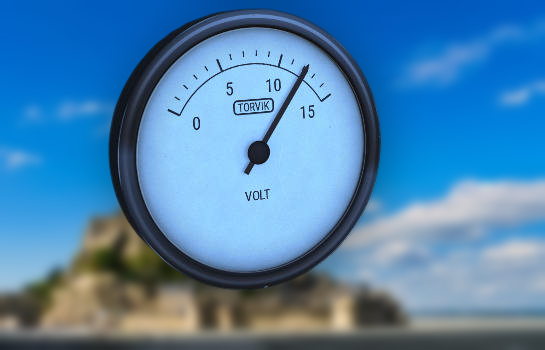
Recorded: V 12
